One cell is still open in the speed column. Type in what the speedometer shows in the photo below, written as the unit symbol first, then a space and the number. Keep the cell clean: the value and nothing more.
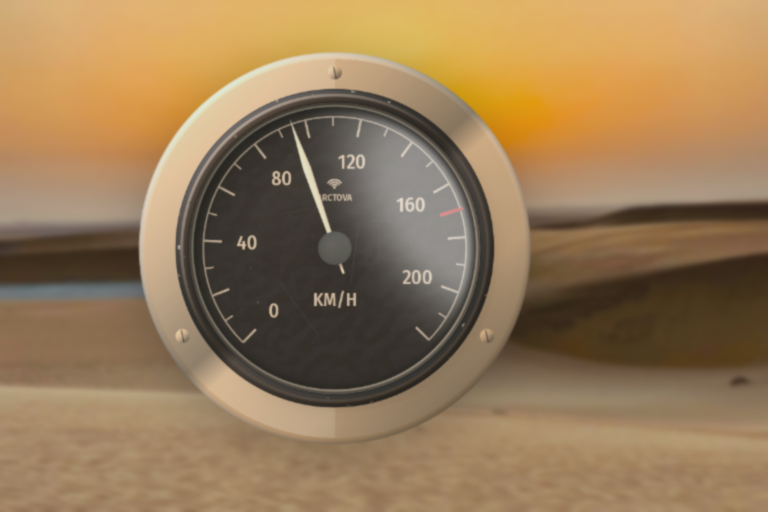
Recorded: km/h 95
